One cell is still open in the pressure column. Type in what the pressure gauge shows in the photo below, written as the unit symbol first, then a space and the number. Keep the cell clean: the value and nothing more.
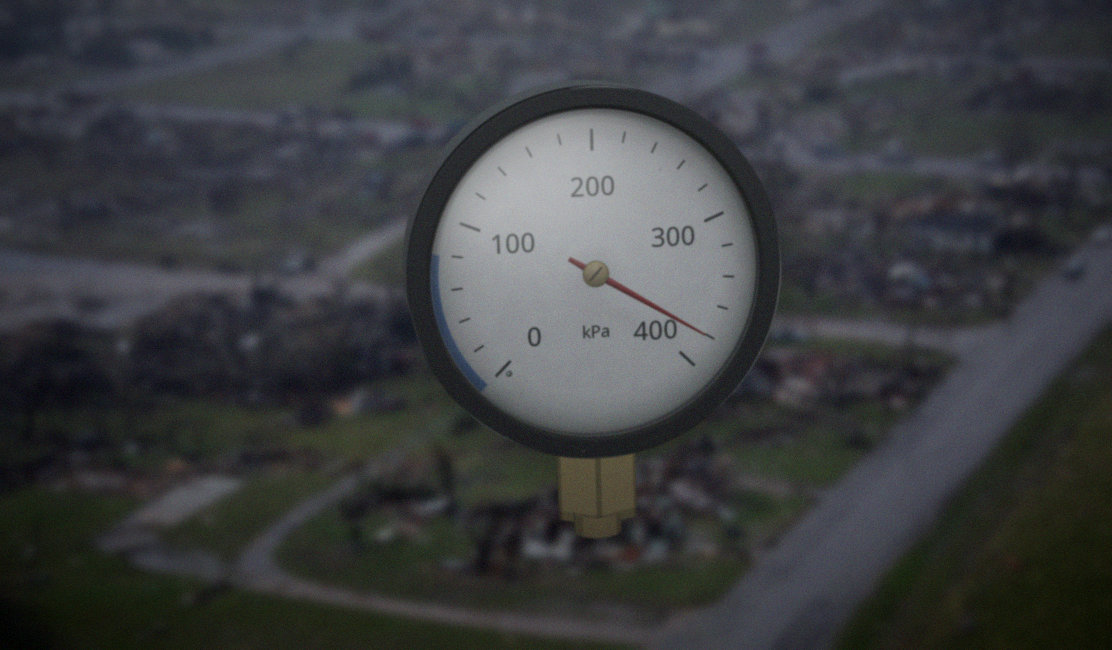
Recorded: kPa 380
